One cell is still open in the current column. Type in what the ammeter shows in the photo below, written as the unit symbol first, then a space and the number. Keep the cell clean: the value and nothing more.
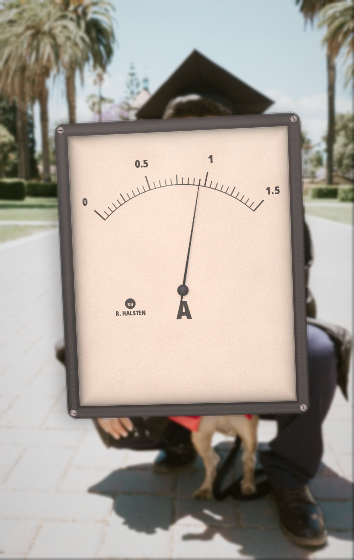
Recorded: A 0.95
